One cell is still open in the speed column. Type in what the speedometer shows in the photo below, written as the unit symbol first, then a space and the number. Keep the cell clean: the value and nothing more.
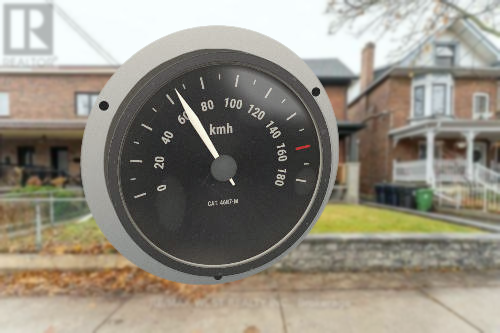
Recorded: km/h 65
